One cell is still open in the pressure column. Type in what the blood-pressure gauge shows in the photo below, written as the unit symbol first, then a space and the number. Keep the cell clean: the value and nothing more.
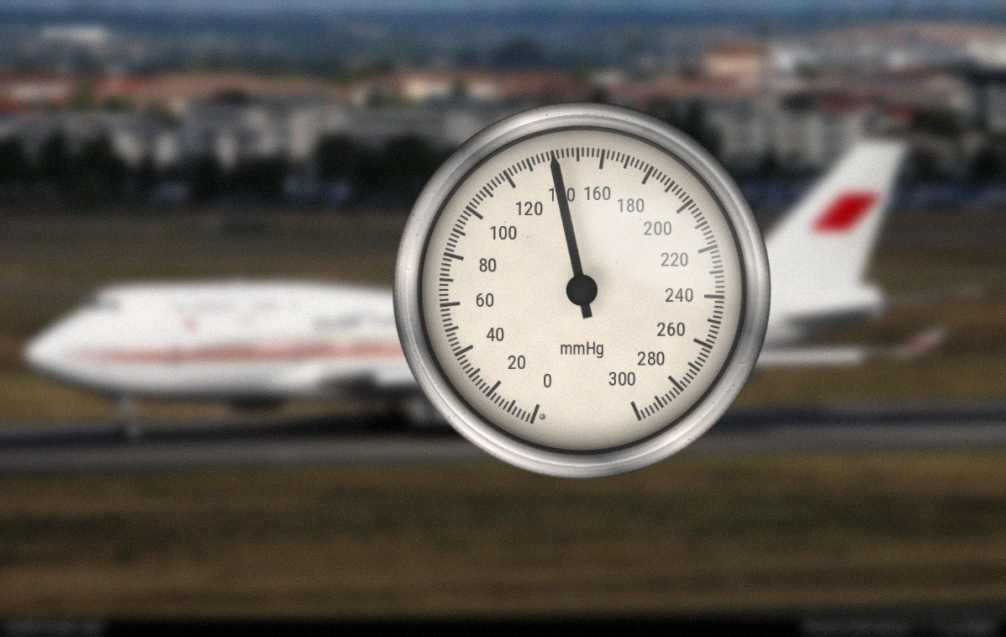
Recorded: mmHg 140
